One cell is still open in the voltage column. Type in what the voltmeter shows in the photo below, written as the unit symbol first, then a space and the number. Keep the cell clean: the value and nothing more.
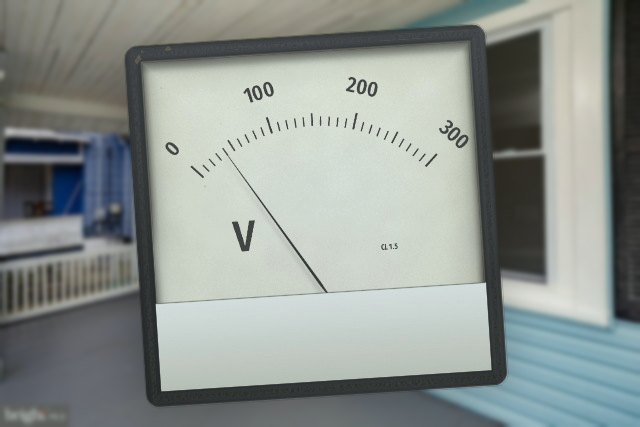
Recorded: V 40
